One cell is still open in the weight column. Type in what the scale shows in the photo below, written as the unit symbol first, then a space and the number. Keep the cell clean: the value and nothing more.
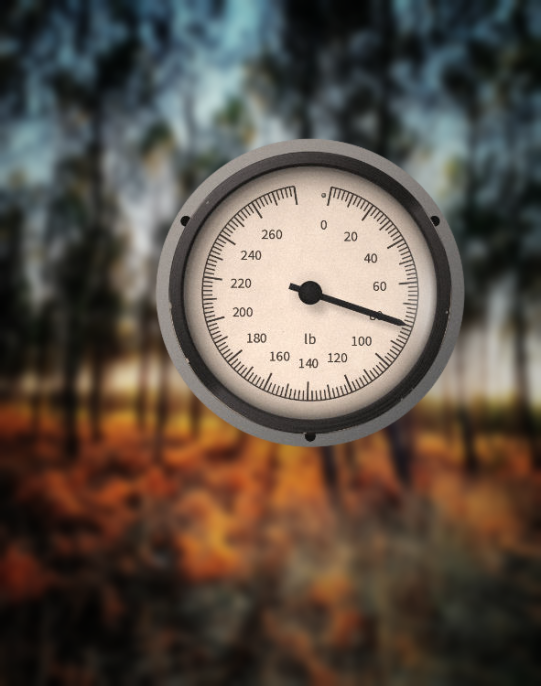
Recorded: lb 80
